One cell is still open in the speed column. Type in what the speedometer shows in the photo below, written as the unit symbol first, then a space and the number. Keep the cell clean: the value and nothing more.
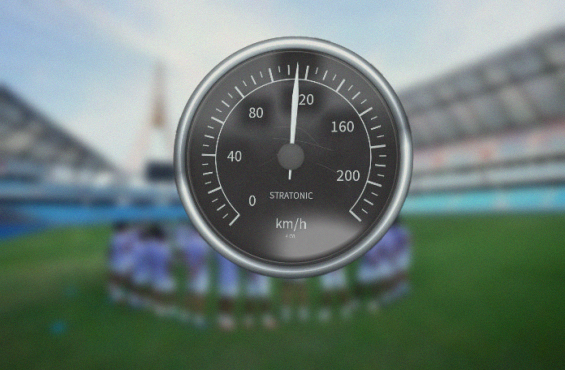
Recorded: km/h 115
